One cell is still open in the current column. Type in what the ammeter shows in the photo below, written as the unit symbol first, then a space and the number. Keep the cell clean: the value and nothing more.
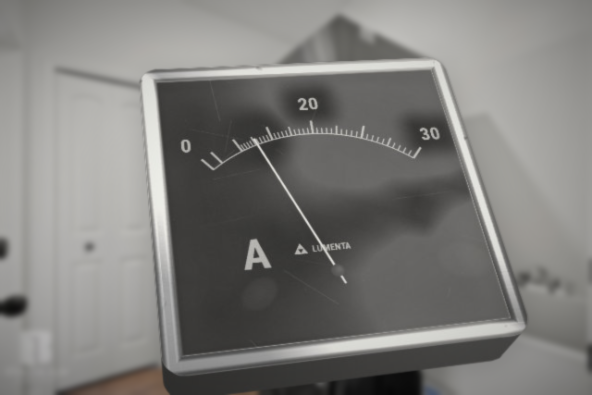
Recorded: A 12.5
